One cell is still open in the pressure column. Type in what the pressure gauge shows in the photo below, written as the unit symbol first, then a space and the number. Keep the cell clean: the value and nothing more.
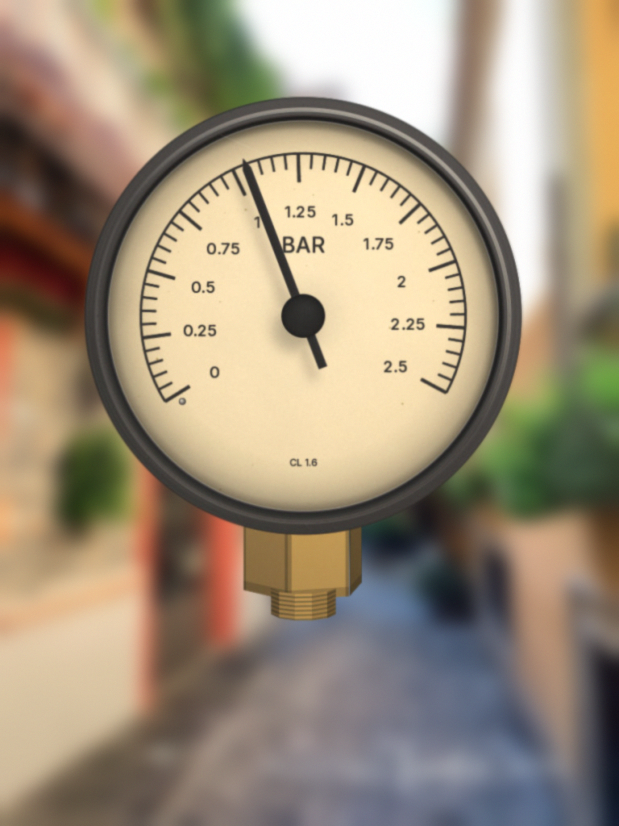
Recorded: bar 1.05
